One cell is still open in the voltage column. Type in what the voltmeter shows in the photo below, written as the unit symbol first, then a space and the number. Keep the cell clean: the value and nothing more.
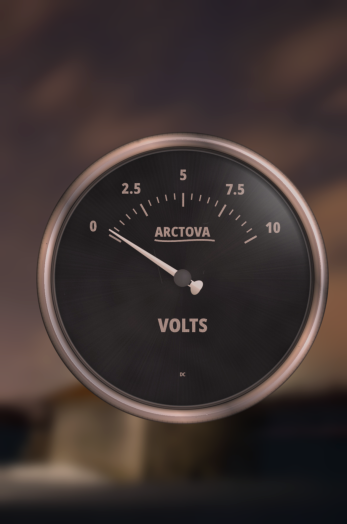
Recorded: V 0.25
